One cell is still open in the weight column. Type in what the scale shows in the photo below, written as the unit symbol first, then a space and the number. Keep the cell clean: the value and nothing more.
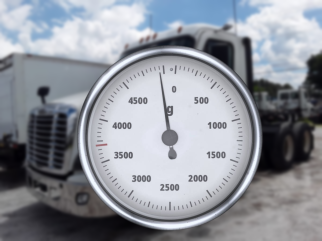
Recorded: g 4950
